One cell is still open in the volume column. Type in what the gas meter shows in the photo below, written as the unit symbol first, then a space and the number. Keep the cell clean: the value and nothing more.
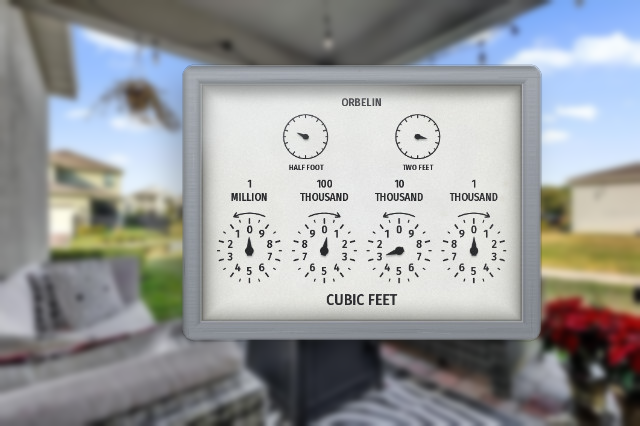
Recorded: ft³ 3000
